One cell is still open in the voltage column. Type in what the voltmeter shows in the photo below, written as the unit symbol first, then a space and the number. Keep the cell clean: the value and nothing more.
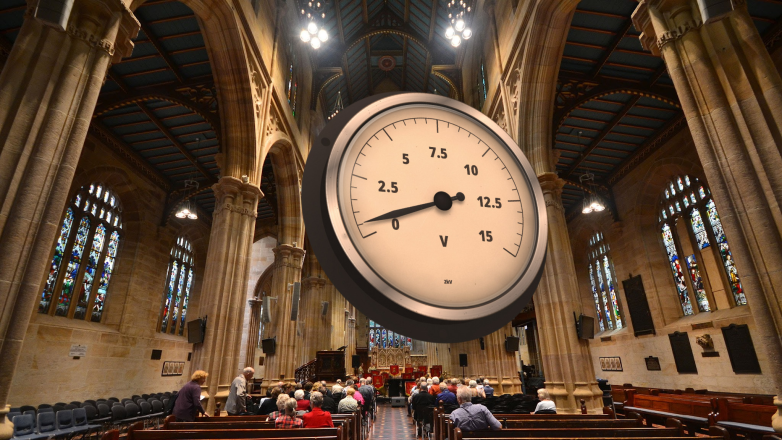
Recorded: V 0.5
